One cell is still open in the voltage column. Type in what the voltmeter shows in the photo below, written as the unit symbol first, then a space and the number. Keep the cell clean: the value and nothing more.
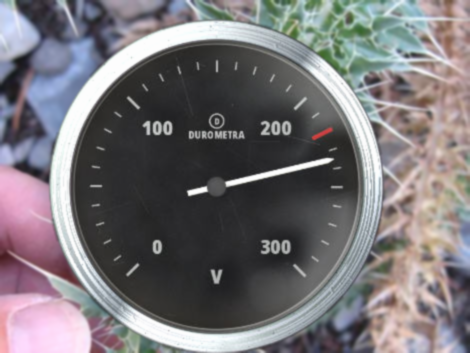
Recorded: V 235
